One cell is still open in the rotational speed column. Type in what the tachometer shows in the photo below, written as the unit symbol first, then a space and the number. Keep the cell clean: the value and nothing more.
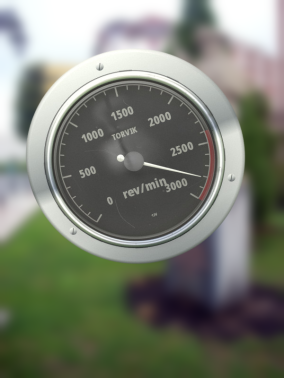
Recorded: rpm 2800
